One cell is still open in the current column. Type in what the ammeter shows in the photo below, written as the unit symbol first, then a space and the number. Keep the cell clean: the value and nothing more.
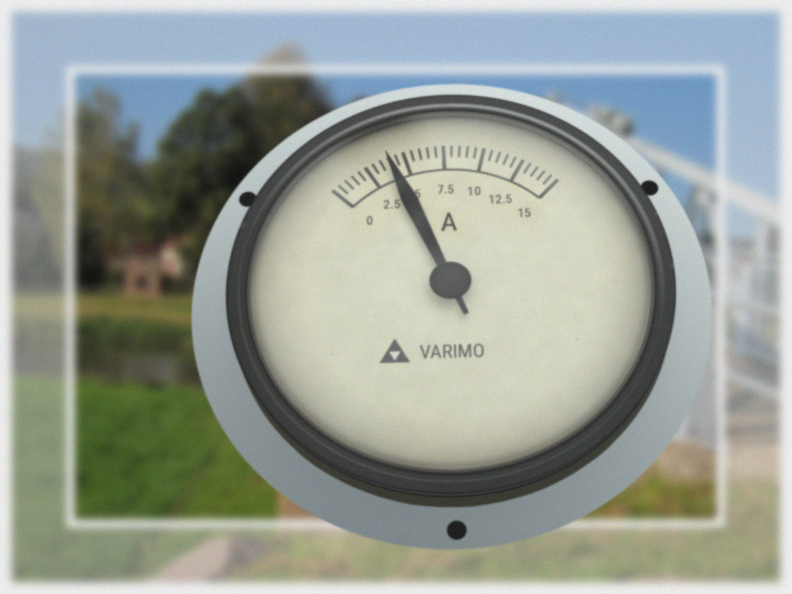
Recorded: A 4
